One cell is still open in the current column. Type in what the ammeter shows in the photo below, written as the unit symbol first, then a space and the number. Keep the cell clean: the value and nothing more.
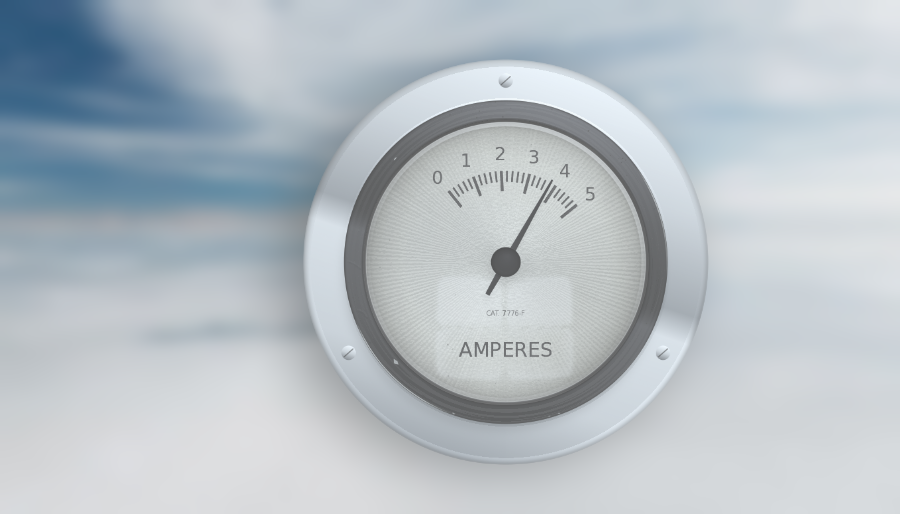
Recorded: A 3.8
